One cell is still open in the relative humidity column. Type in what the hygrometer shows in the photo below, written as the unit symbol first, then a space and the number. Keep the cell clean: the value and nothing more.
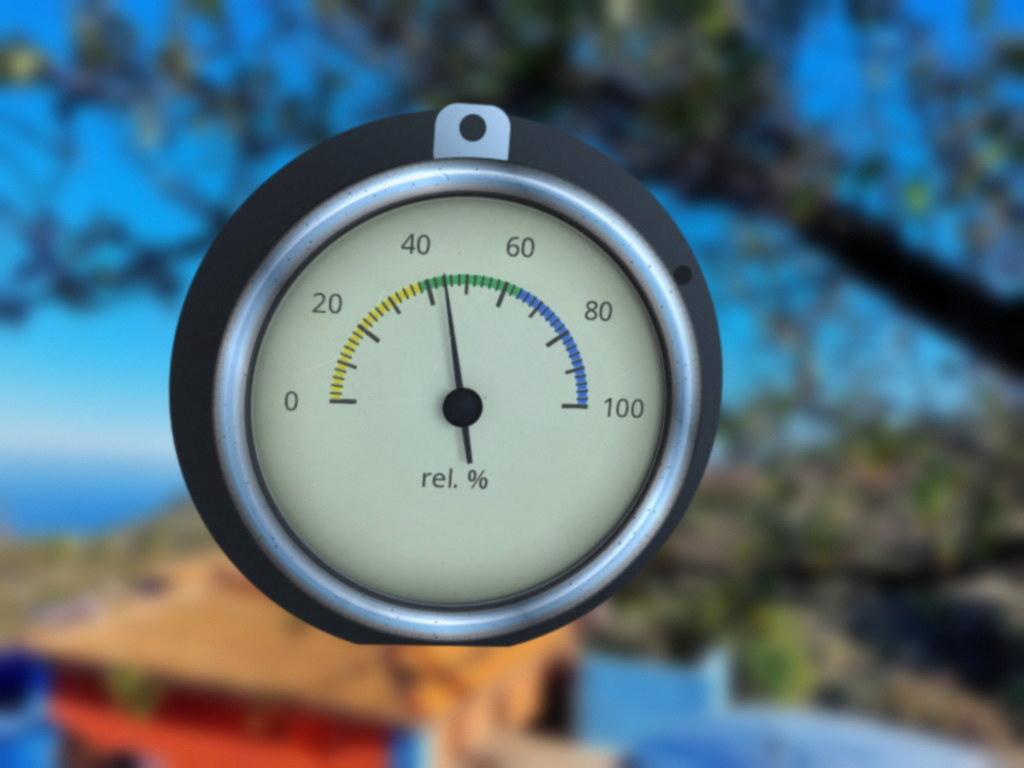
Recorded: % 44
